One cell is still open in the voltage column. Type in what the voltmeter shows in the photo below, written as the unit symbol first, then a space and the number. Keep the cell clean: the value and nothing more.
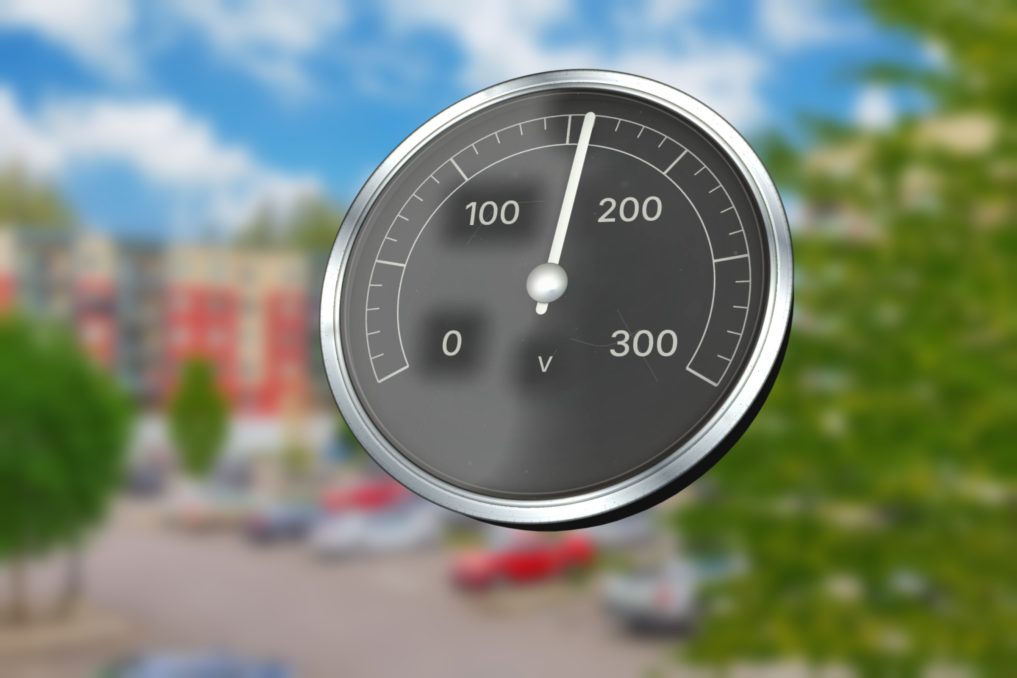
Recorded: V 160
